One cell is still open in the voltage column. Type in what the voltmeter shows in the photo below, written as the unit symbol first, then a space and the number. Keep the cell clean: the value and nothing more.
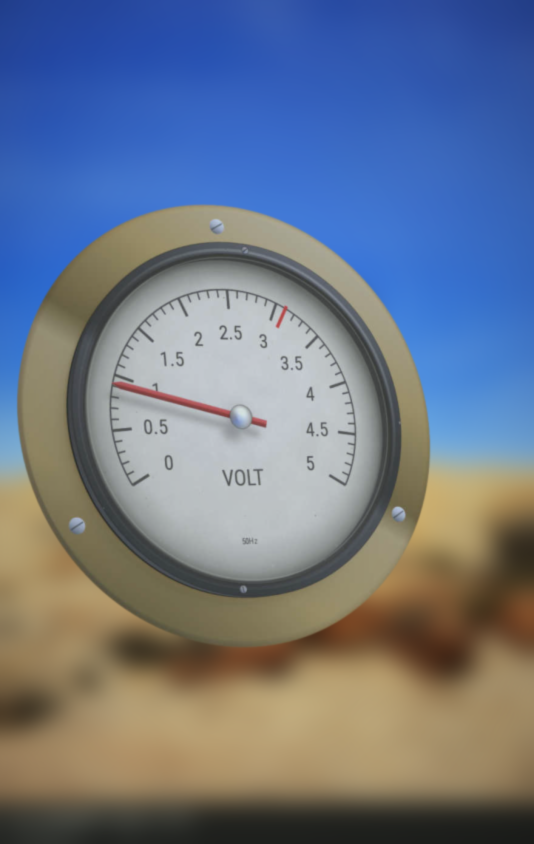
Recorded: V 0.9
